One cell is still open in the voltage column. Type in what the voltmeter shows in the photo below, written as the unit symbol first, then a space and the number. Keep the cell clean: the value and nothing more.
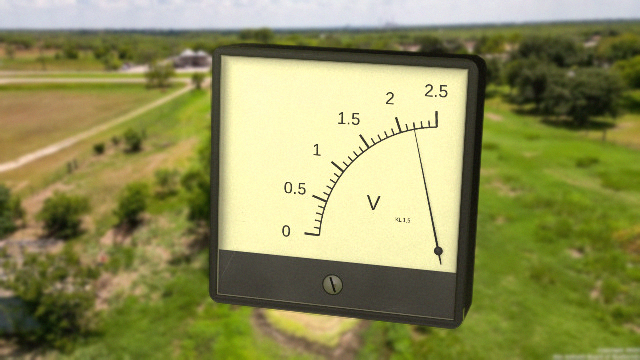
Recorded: V 2.2
